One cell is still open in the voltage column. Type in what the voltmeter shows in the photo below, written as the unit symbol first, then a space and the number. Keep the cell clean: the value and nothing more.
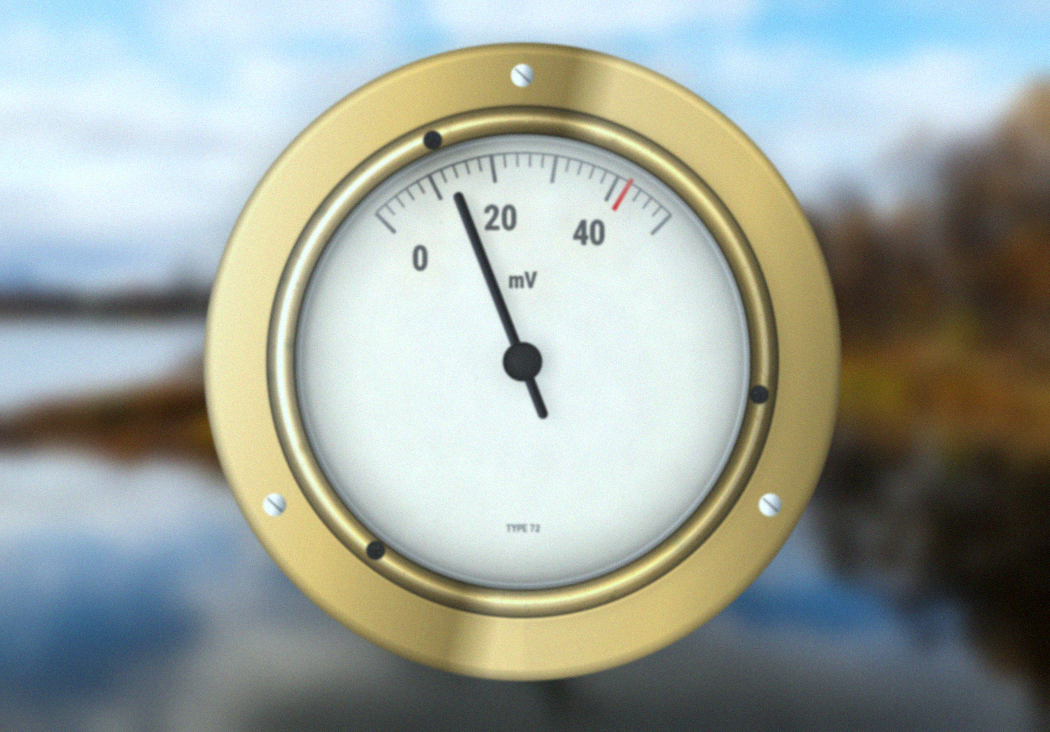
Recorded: mV 13
